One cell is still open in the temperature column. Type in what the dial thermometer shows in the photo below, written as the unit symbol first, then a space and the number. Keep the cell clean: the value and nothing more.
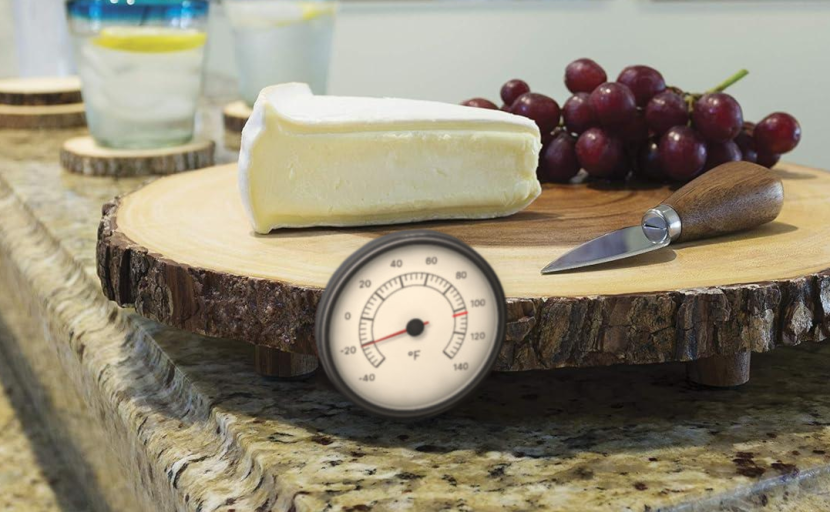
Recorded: °F -20
